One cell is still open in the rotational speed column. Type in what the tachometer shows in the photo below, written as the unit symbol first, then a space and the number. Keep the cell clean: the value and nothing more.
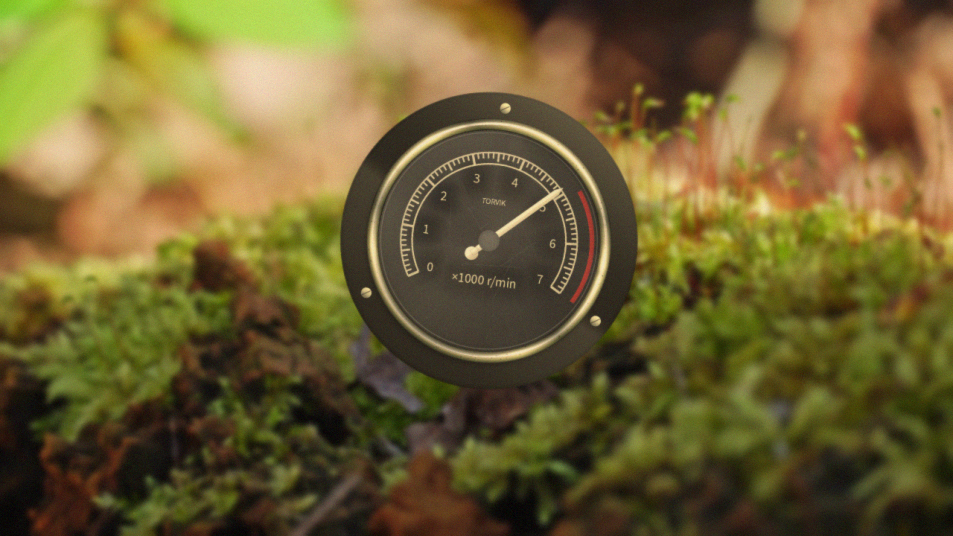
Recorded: rpm 4900
